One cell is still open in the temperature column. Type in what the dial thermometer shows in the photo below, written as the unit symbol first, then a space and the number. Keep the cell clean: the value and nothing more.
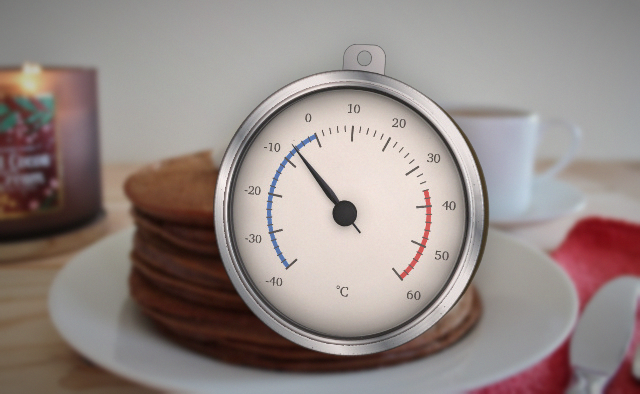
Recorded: °C -6
